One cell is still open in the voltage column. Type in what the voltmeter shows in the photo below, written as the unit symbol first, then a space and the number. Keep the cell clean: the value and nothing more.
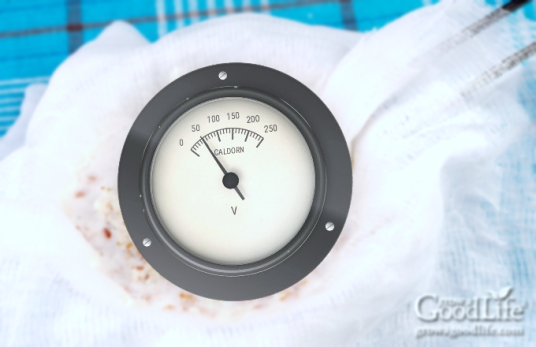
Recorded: V 50
